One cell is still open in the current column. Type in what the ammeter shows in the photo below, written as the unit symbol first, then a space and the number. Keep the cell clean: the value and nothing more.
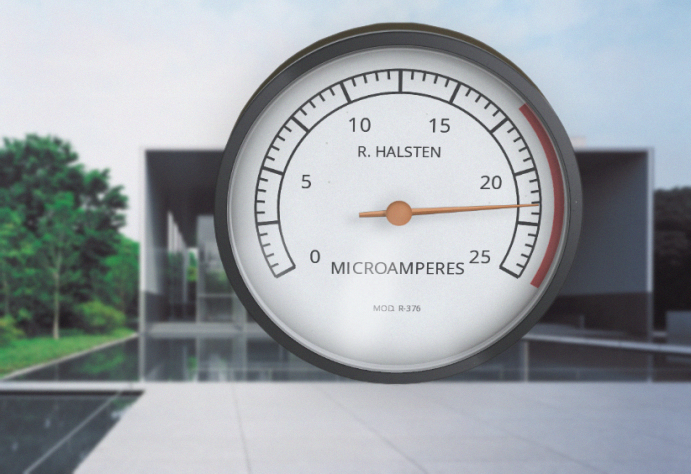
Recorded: µA 21.5
